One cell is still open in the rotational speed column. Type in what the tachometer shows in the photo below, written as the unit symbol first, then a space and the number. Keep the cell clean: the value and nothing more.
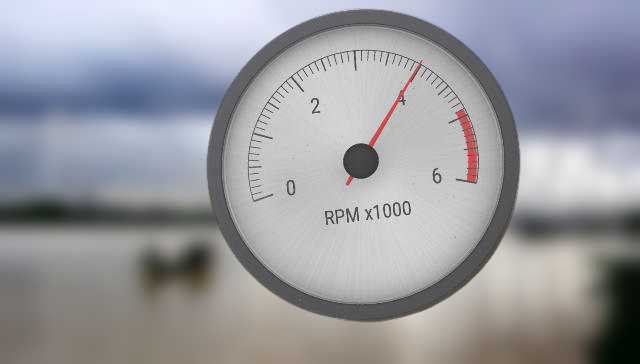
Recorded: rpm 4000
